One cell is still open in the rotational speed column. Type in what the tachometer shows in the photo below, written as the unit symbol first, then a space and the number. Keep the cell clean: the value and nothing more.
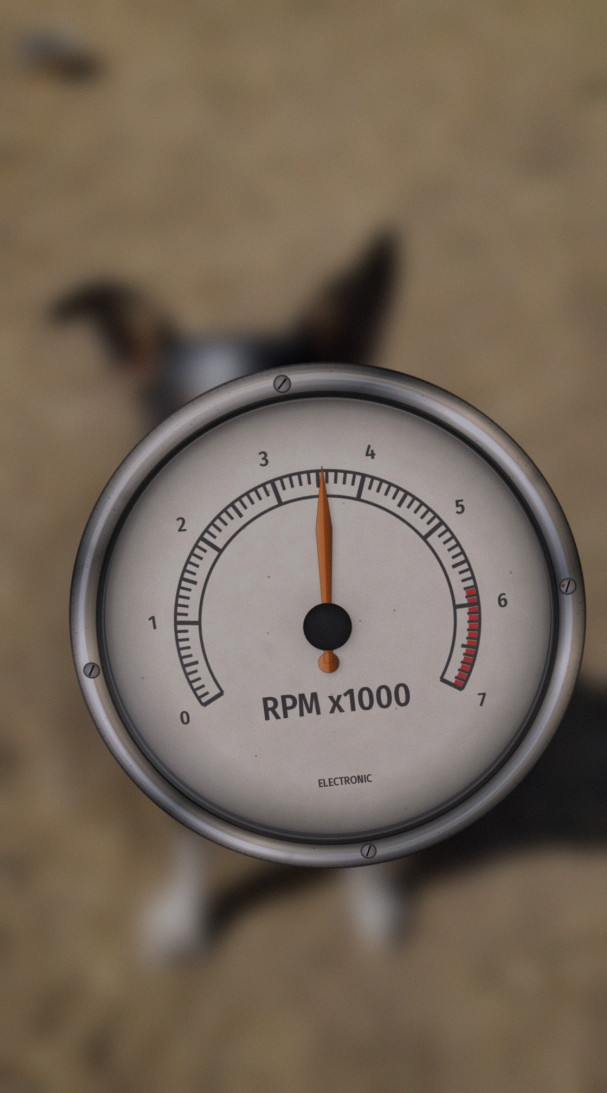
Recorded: rpm 3550
